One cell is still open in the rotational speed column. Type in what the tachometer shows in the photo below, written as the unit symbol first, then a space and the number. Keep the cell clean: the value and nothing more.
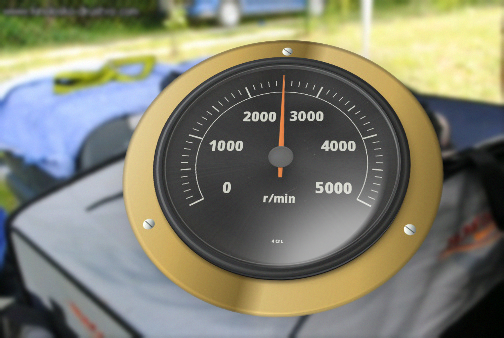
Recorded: rpm 2500
